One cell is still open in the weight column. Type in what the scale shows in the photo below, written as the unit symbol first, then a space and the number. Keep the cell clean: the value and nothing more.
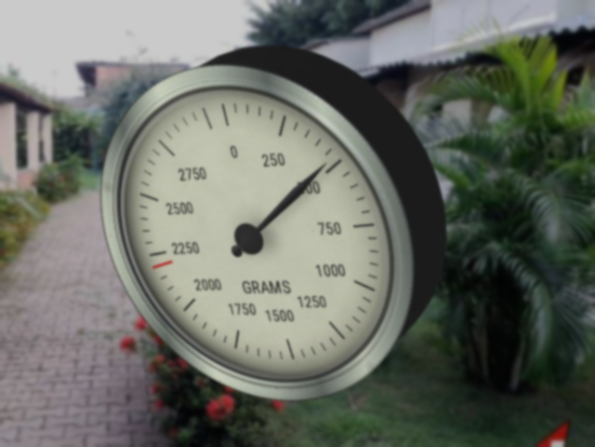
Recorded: g 475
